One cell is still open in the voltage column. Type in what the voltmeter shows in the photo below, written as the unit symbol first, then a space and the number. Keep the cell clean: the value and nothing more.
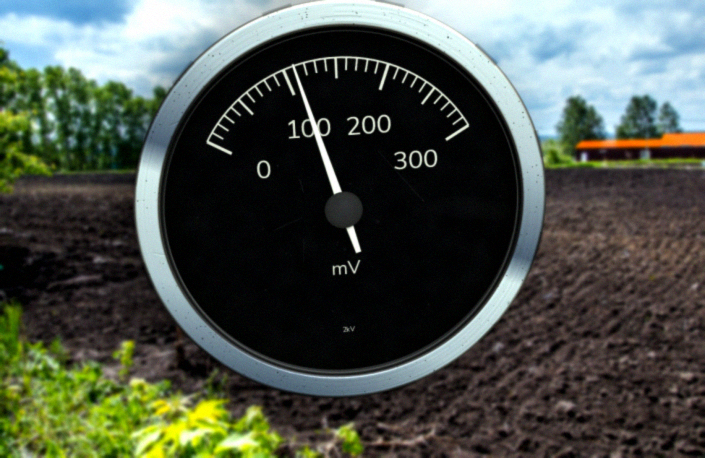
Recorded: mV 110
